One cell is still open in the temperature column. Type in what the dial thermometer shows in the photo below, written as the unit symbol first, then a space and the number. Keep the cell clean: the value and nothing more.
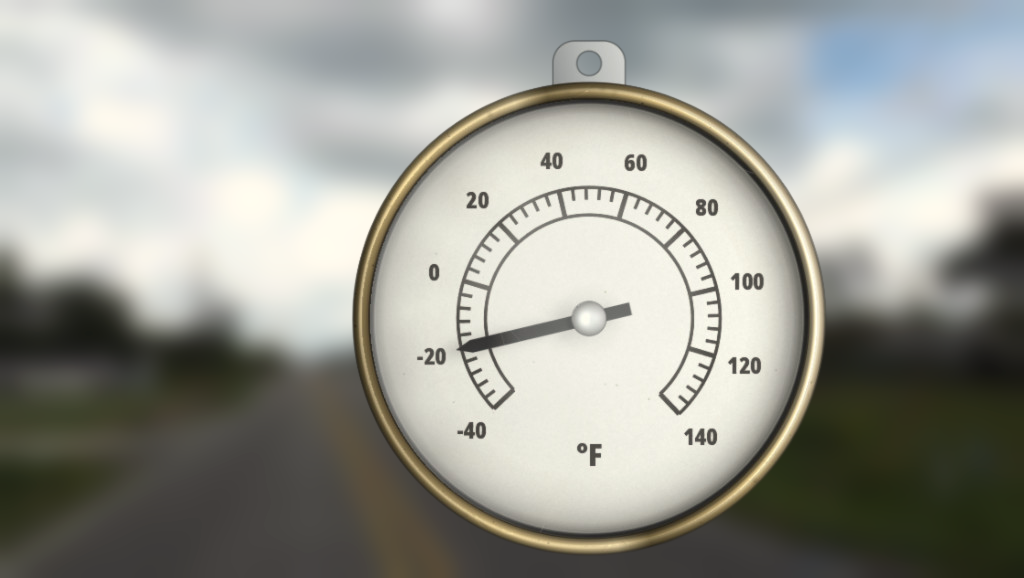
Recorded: °F -20
